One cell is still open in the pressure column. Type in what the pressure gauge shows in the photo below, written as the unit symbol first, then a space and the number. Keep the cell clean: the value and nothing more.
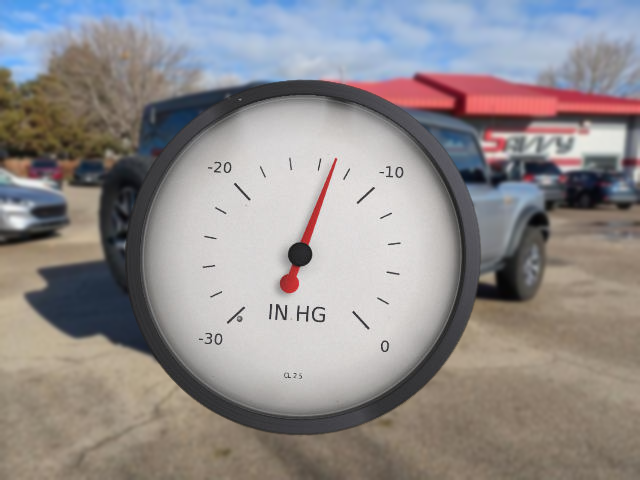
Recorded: inHg -13
